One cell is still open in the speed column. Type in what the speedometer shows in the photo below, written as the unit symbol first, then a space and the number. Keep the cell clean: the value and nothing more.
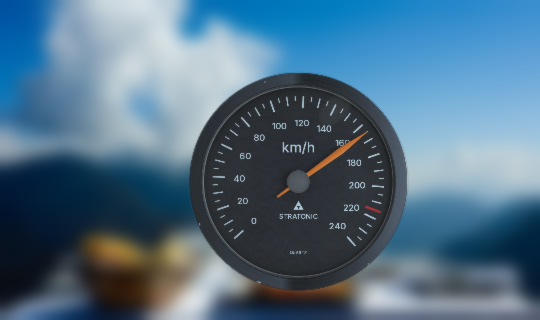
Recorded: km/h 165
